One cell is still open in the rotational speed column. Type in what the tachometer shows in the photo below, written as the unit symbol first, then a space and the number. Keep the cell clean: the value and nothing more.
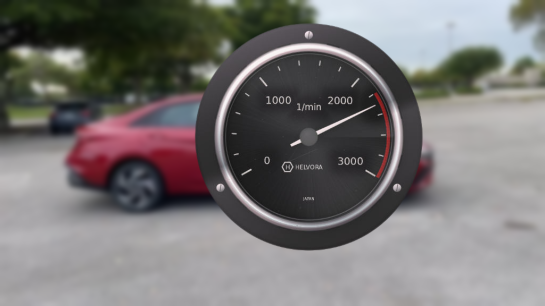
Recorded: rpm 2300
